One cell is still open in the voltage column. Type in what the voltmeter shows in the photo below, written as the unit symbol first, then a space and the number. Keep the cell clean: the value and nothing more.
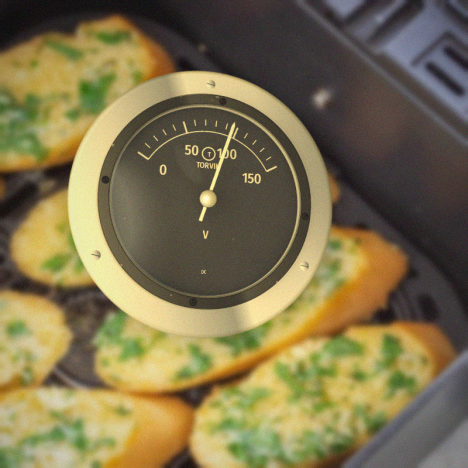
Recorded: V 95
